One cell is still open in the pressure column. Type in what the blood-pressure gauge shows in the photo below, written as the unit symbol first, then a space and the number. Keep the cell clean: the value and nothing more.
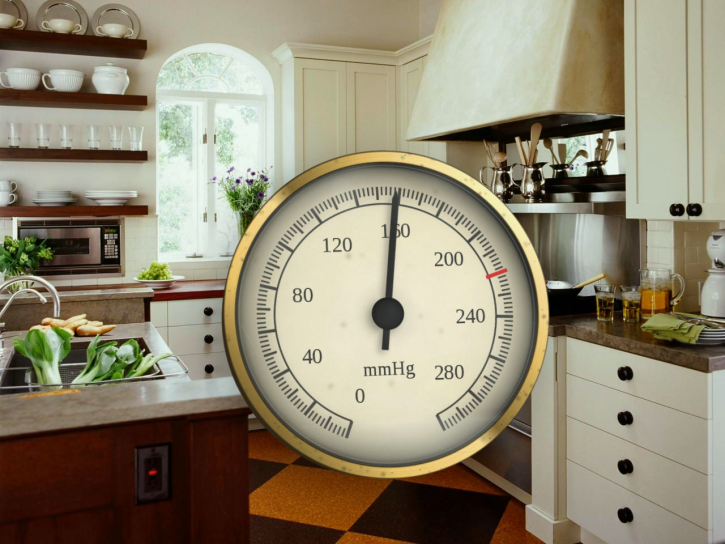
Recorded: mmHg 158
